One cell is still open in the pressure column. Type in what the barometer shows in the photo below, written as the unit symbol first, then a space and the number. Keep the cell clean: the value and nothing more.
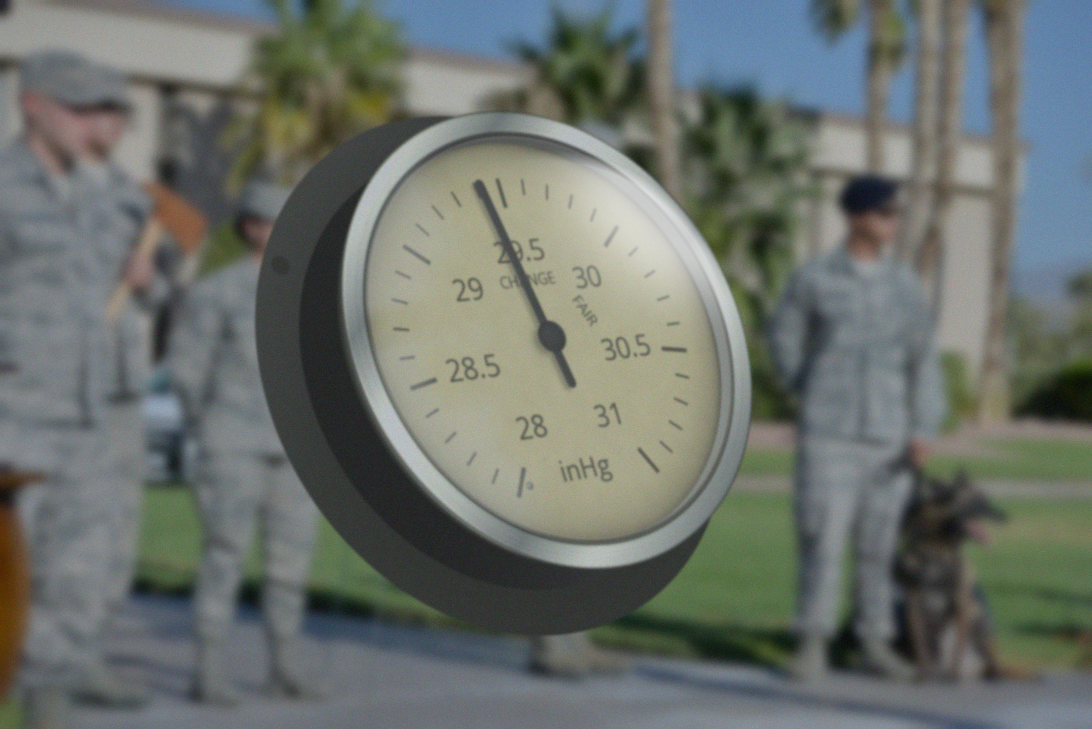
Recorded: inHg 29.4
